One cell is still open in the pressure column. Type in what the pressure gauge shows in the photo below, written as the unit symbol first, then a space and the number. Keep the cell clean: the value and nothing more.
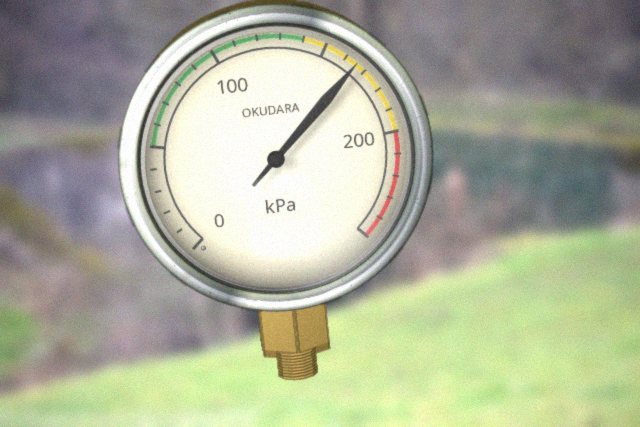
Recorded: kPa 165
